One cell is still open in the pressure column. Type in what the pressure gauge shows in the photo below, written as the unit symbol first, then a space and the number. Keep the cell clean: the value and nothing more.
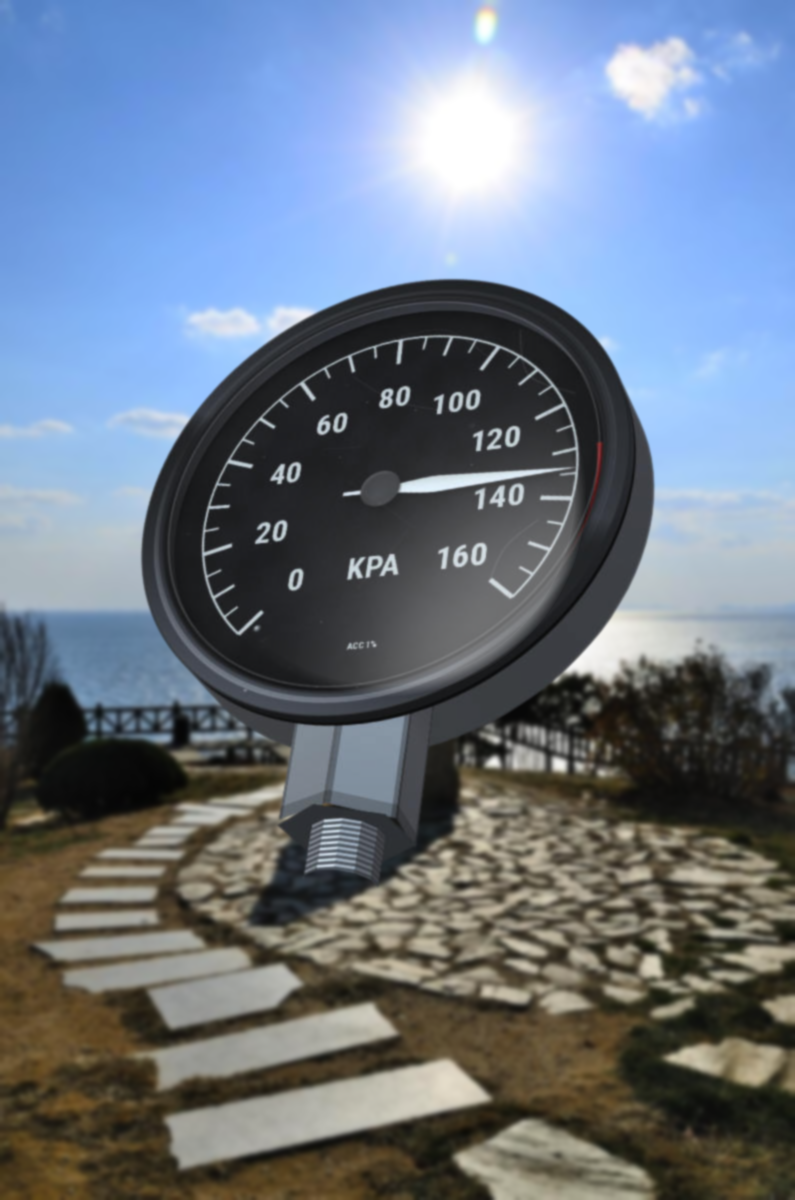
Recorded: kPa 135
